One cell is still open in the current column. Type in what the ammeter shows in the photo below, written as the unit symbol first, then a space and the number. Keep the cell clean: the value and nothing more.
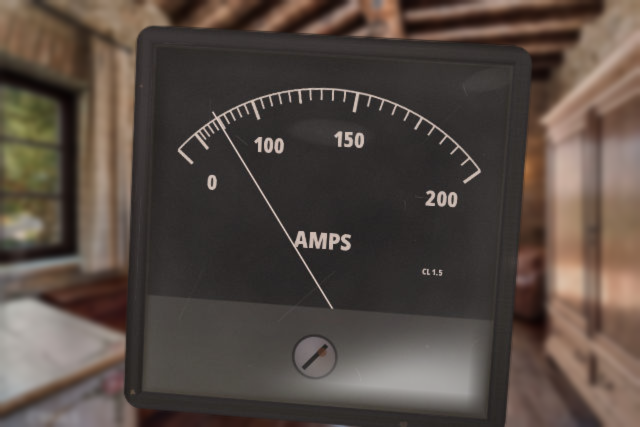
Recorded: A 75
